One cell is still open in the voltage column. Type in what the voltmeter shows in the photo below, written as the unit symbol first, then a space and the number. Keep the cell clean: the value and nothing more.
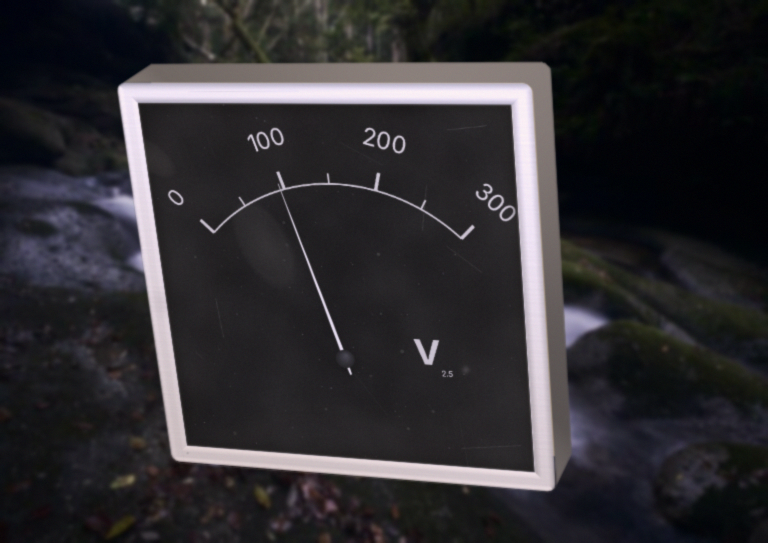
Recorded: V 100
